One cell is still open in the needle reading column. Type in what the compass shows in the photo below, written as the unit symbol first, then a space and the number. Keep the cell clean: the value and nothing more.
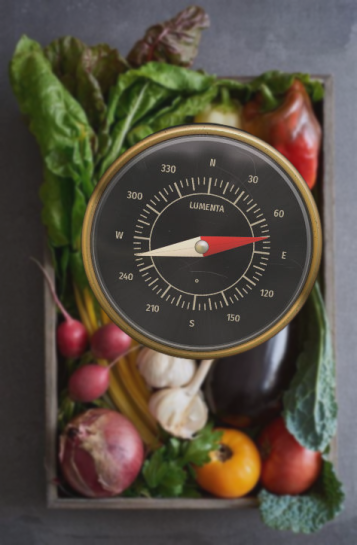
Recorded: ° 75
